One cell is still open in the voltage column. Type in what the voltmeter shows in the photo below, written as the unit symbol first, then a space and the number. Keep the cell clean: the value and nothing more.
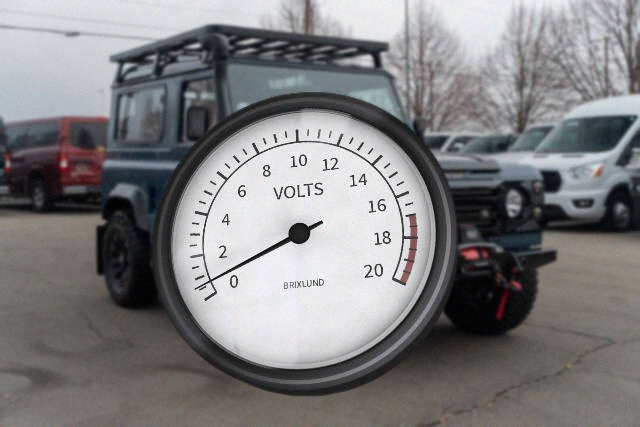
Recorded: V 0.5
